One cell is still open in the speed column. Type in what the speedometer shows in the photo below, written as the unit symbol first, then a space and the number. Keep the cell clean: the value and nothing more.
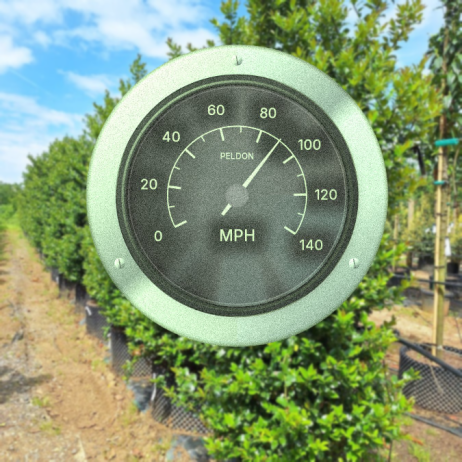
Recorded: mph 90
